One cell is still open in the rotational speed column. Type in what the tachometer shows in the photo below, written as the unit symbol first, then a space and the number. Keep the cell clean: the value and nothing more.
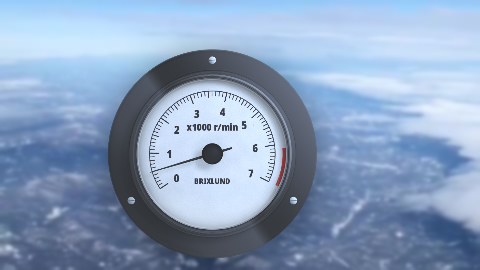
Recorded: rpm 500
